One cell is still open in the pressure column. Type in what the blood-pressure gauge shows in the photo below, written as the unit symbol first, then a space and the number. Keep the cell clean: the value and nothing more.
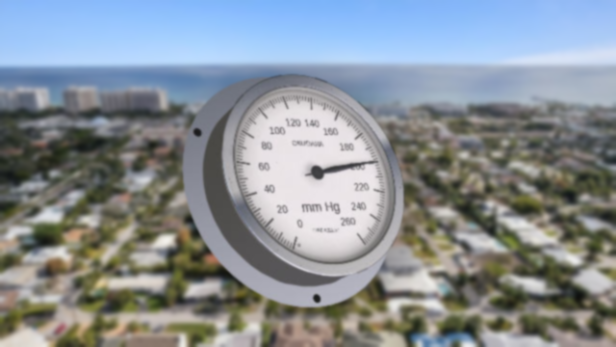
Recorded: mmHg 200
